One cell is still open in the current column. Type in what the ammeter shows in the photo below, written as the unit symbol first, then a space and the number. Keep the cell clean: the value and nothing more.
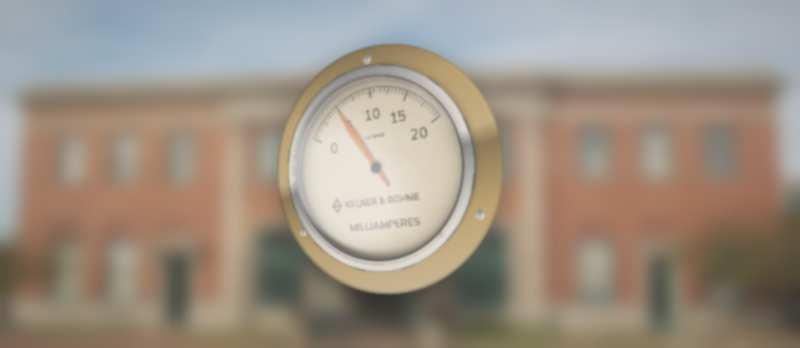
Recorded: mA 5
